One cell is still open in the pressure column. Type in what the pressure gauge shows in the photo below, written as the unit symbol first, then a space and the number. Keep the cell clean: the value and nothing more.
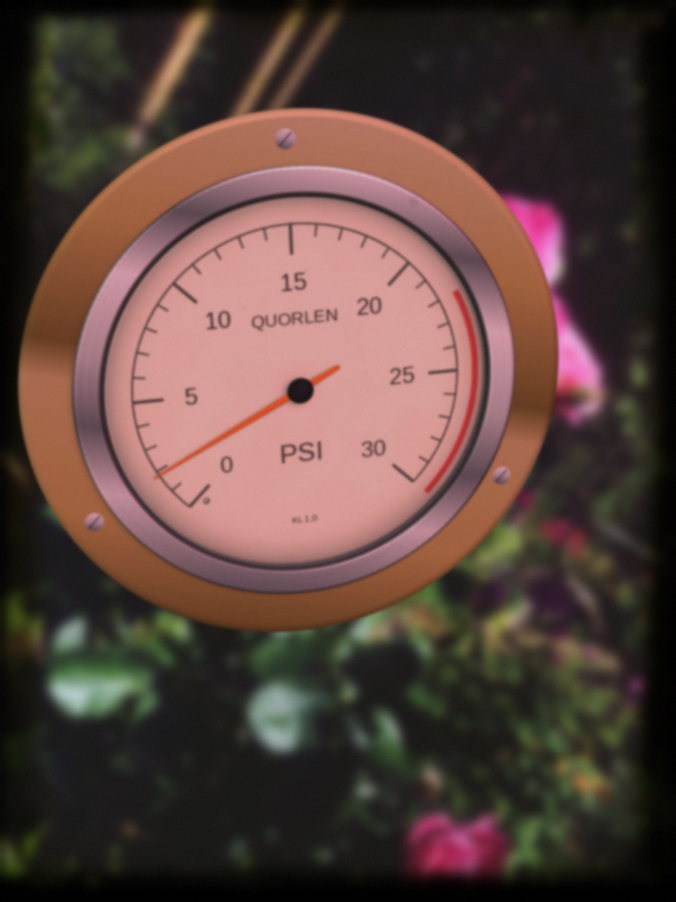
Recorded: psi 2
